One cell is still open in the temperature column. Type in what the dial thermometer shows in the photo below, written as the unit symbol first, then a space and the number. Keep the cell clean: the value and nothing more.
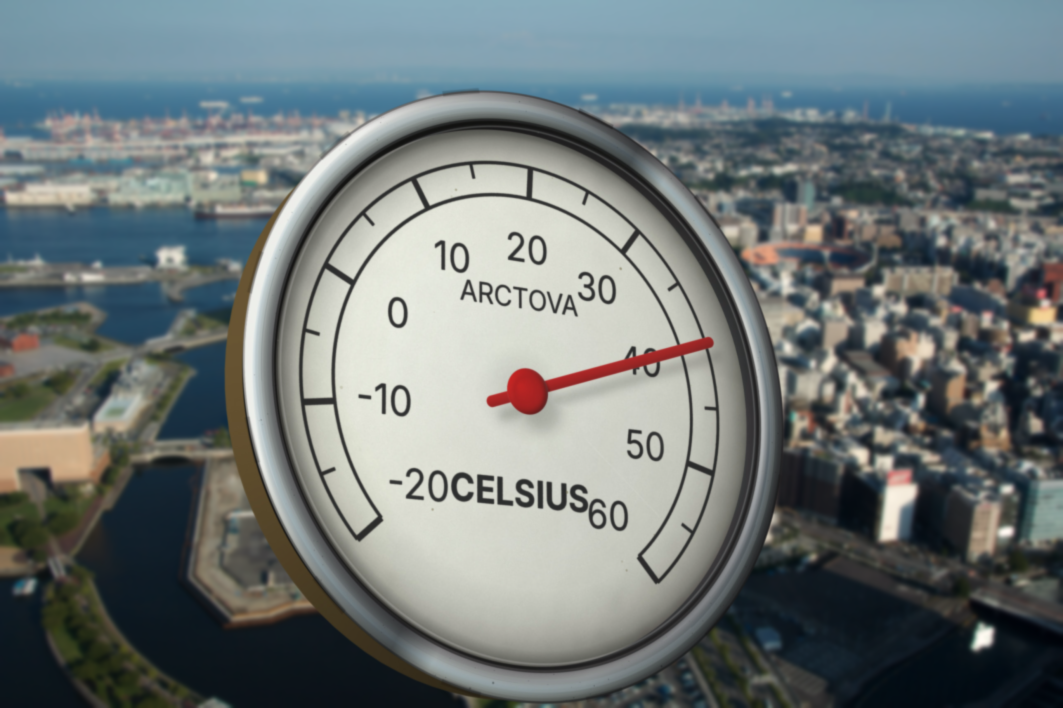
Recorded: °C 40
